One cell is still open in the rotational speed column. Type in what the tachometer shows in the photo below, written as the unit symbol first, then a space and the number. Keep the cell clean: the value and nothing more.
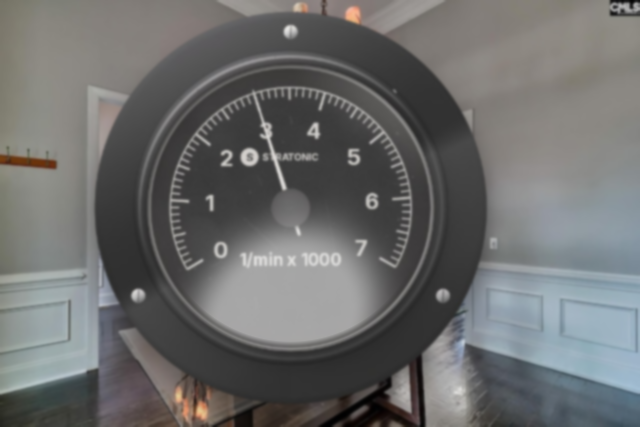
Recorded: rpm 3000
